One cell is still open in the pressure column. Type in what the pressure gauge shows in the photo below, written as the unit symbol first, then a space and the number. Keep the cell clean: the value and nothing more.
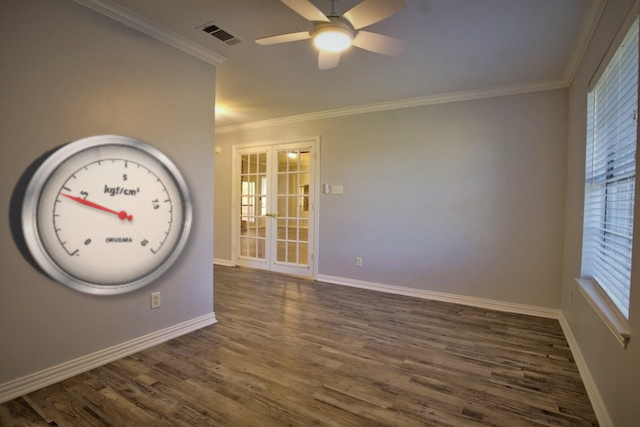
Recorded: kg/cm² 2.25
